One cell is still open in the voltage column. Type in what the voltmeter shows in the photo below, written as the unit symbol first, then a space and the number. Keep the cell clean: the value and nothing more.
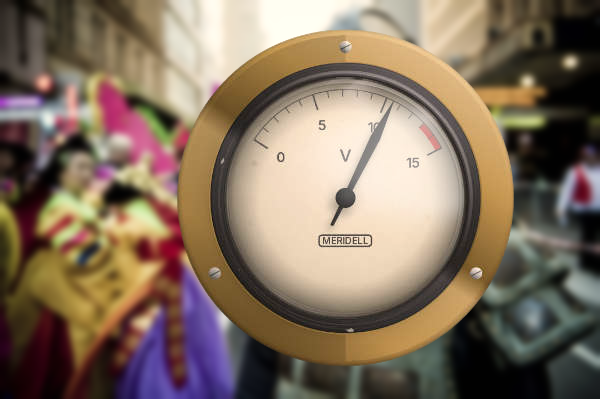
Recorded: V 10.5
